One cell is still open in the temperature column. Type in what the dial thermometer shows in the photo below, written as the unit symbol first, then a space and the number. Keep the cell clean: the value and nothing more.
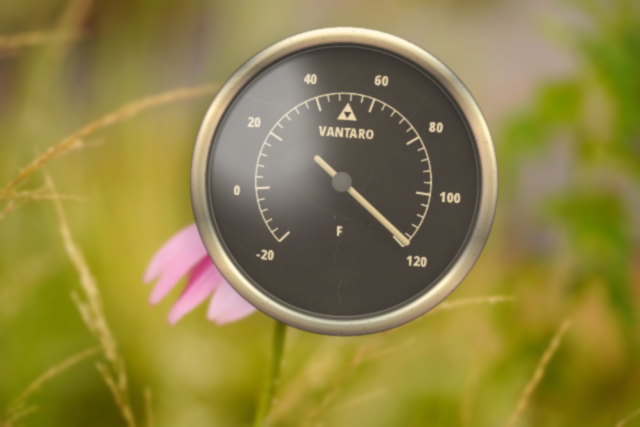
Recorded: °F 118
